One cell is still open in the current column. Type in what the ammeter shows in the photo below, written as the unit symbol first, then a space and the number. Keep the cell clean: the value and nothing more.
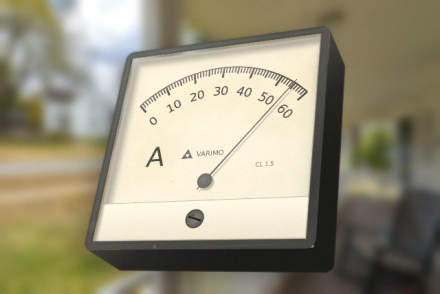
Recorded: A 55
